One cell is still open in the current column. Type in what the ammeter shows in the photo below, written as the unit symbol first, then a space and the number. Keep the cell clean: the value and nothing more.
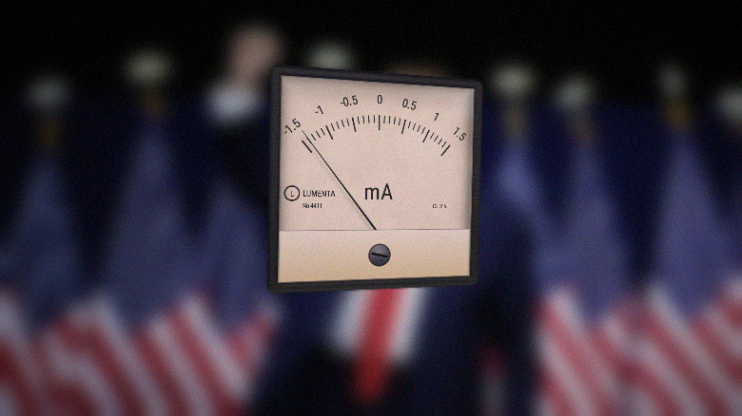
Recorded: mA -1.4
